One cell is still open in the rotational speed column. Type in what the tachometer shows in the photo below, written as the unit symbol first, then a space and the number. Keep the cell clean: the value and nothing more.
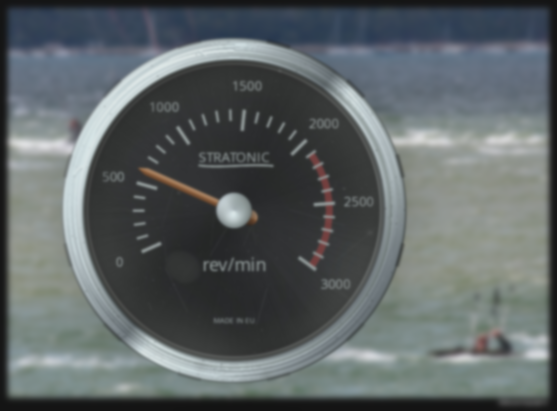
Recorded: rpm 600
